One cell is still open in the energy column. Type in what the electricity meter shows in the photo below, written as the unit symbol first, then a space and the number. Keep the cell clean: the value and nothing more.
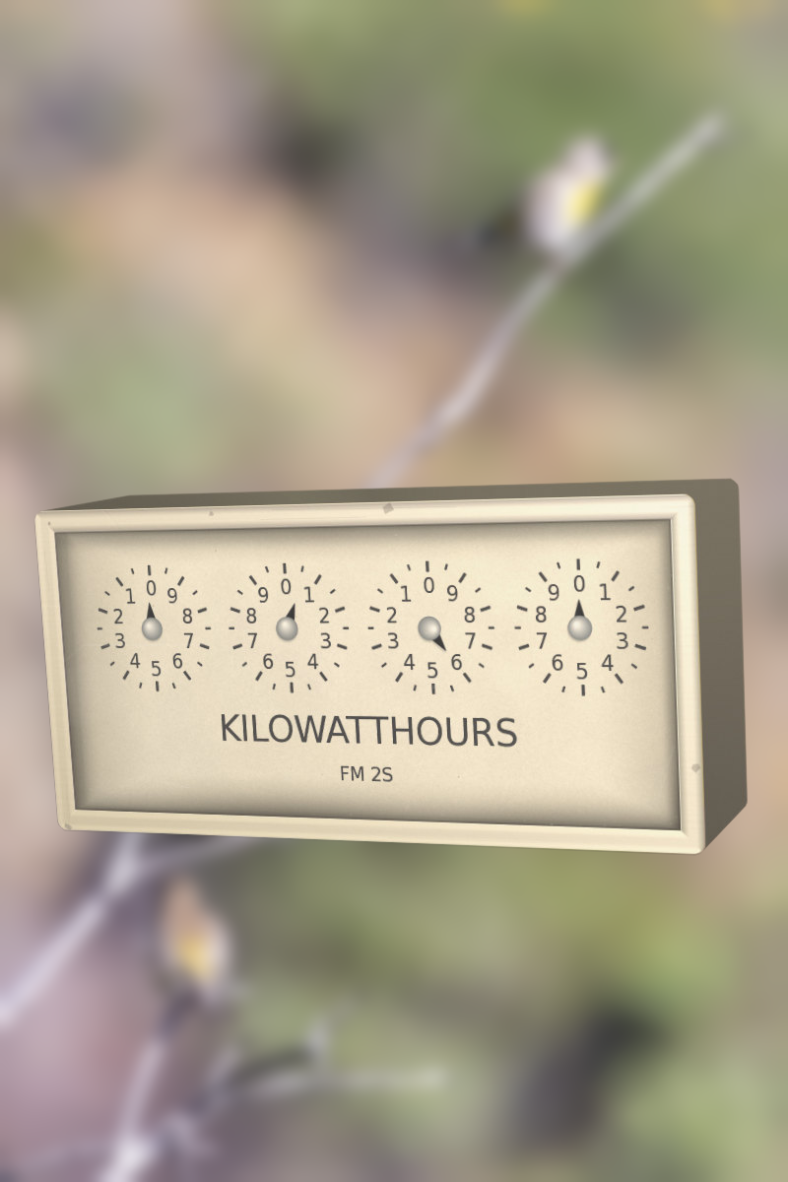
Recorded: kWh 60
